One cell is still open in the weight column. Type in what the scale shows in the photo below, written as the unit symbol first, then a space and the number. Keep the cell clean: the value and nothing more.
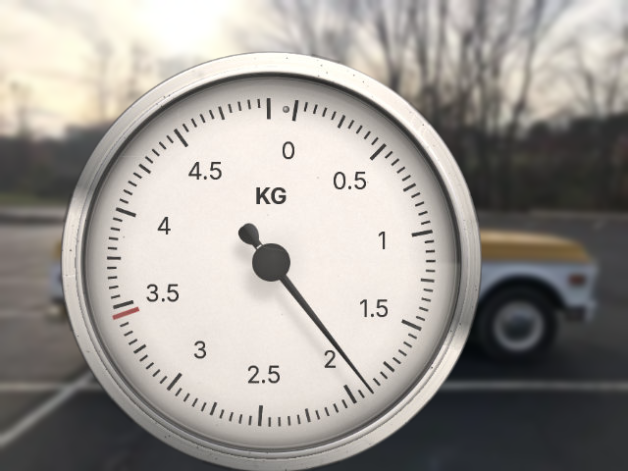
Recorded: kg 1.9
